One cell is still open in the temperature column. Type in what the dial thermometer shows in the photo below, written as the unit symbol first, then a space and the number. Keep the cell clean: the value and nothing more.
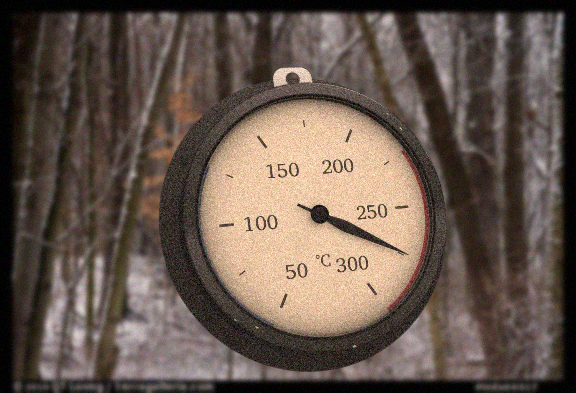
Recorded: °C 275
